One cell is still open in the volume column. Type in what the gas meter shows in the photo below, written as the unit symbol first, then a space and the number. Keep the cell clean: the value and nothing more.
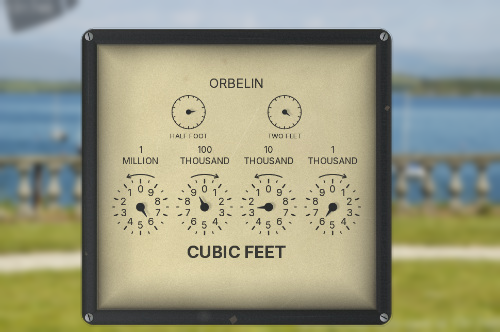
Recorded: ft³ 592600
